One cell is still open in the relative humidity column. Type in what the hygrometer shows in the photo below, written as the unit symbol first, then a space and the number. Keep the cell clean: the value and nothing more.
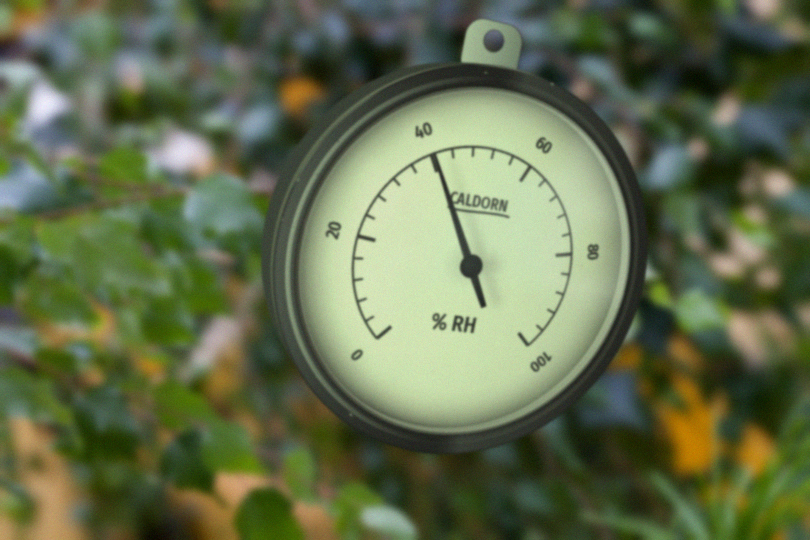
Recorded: % 40
